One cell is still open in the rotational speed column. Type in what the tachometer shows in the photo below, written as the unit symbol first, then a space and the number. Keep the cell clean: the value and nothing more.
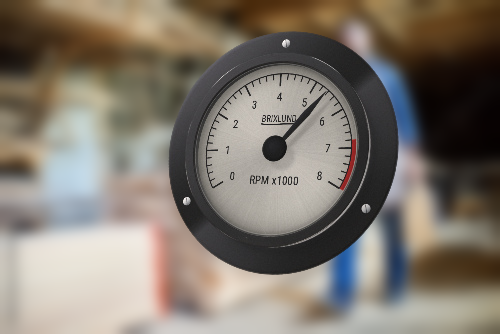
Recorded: rpm 5400
